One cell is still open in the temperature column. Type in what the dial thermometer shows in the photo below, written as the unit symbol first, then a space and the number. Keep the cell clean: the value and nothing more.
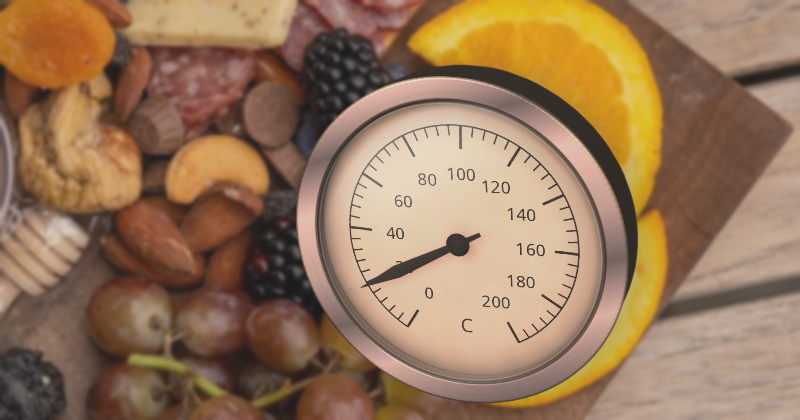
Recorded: °C 20
